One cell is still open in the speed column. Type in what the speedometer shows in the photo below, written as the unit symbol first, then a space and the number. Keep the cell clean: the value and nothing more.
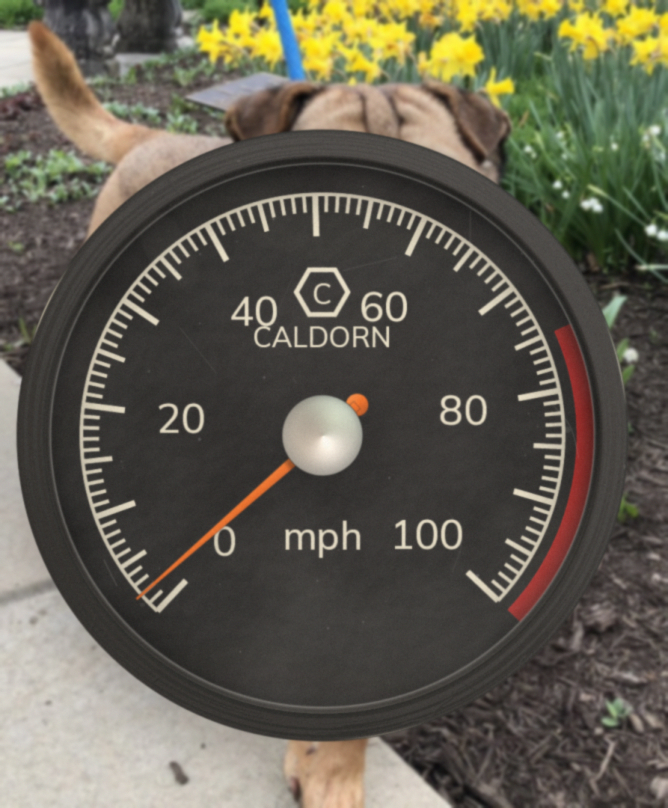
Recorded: mph 2
